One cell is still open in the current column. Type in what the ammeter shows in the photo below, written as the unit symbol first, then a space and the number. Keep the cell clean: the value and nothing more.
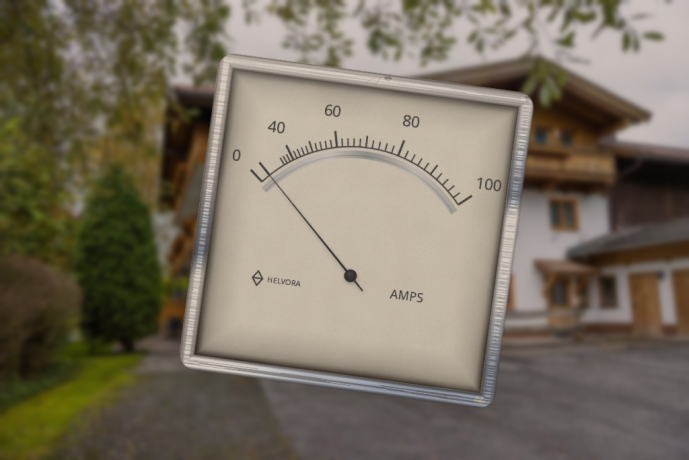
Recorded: A 20
